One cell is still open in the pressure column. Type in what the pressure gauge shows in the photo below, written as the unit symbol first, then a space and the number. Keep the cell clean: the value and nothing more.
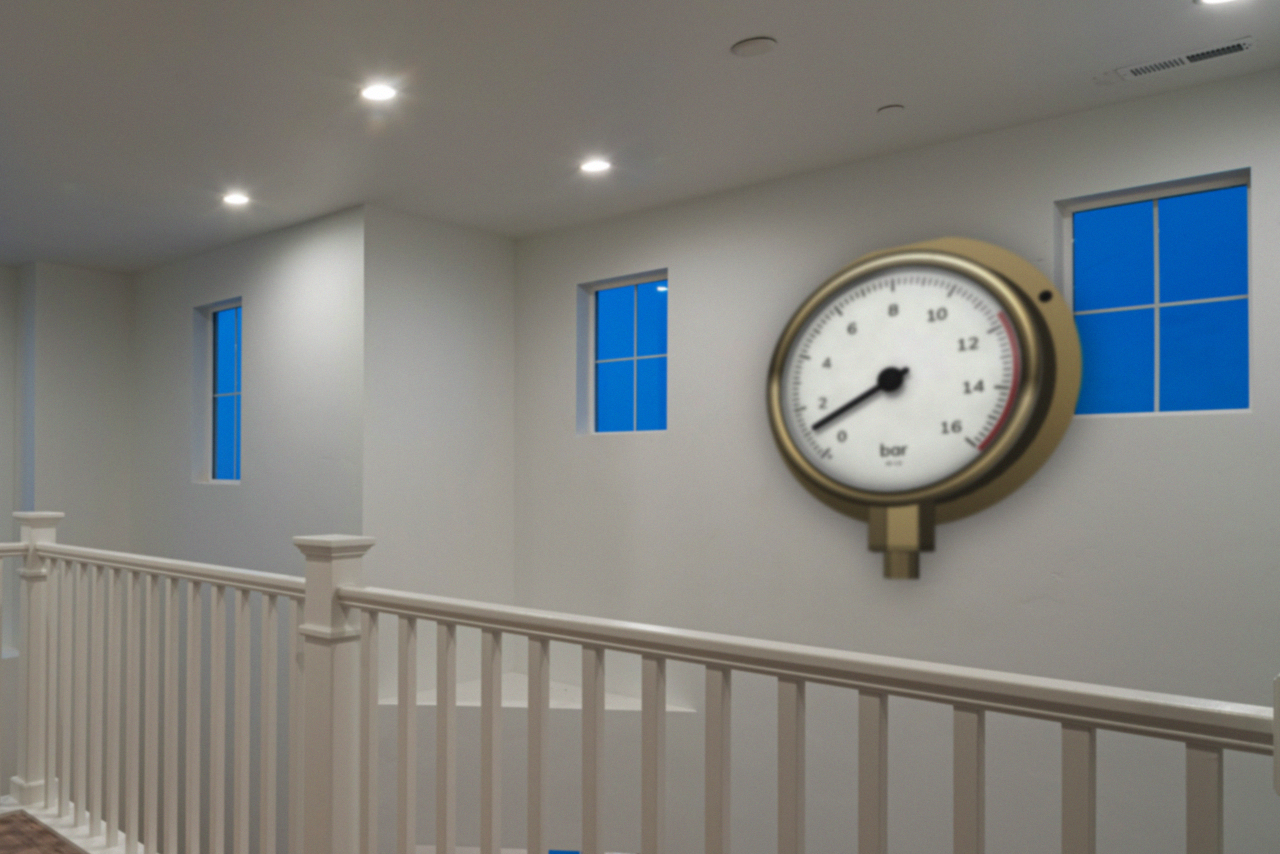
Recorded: bar 1
